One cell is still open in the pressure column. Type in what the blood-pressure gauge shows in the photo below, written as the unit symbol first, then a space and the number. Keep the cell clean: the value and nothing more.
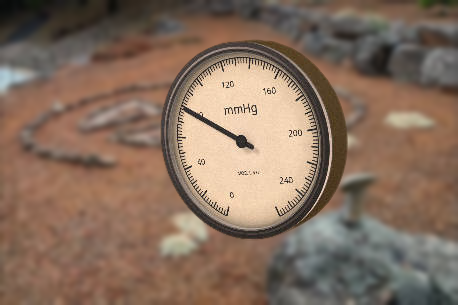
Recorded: mmHg 80
